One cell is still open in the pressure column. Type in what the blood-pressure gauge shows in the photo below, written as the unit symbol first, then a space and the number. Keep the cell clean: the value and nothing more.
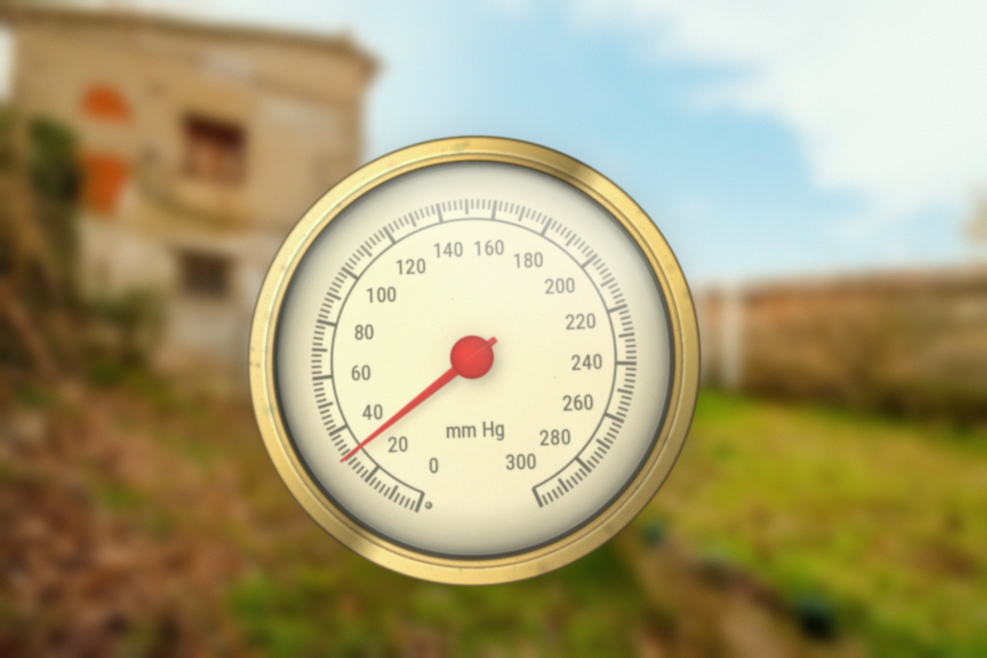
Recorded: mmHg 30
